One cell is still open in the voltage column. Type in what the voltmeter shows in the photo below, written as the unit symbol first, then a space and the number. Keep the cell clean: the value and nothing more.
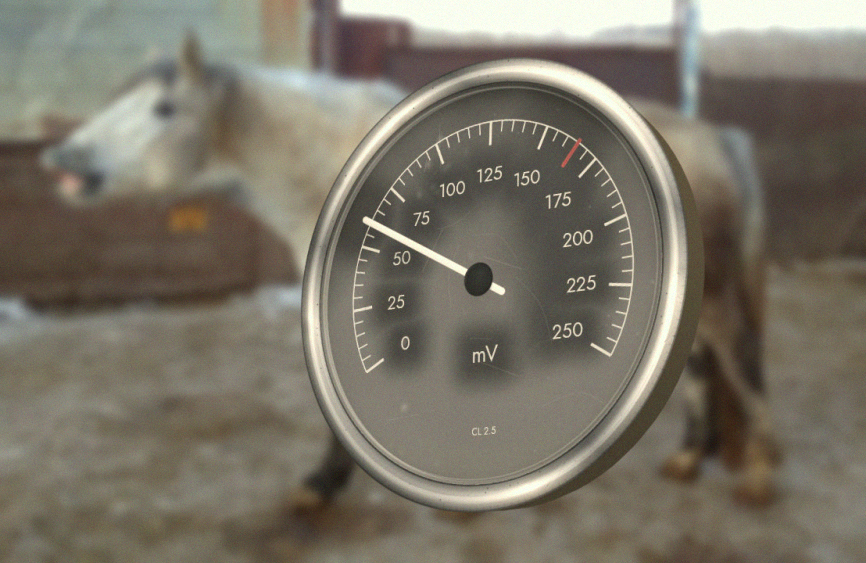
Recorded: mV 60
